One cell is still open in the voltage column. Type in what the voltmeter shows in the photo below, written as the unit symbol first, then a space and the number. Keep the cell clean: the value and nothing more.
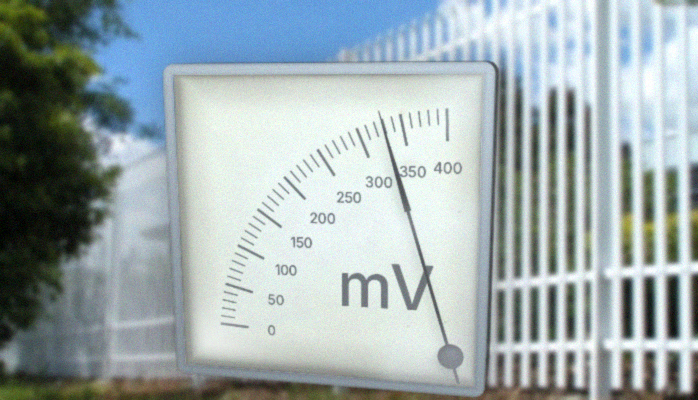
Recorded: mV 330
